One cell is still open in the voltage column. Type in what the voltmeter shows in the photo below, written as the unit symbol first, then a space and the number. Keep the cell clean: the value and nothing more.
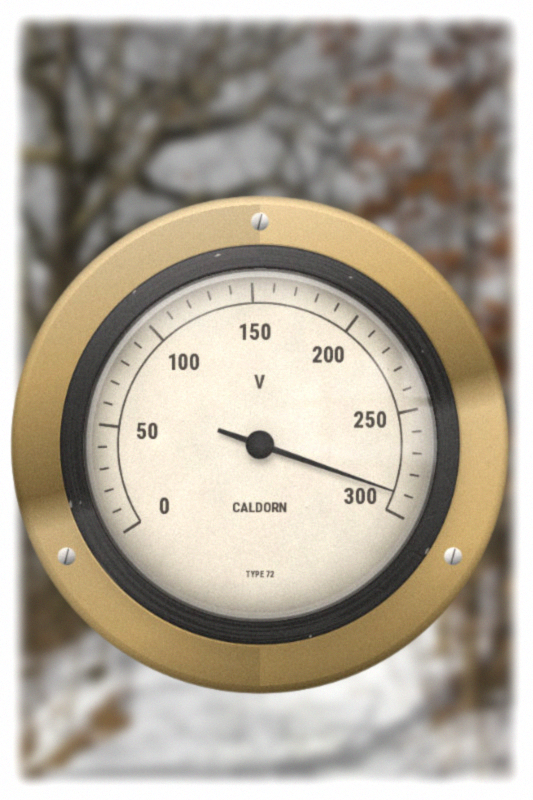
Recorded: V 290
